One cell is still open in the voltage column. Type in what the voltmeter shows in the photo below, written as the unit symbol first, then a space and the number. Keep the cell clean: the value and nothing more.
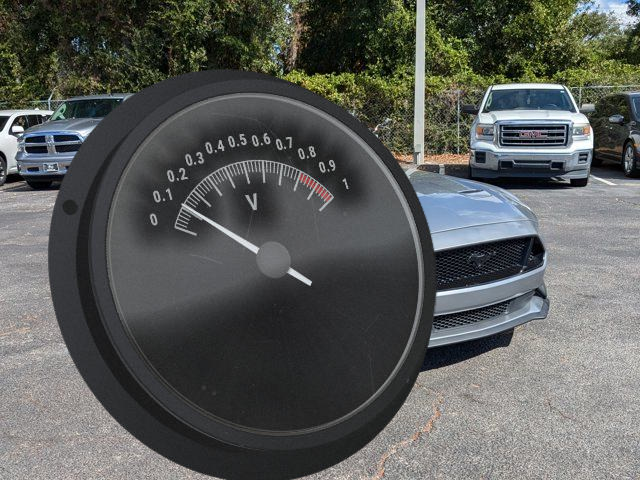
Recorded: V 0.1
